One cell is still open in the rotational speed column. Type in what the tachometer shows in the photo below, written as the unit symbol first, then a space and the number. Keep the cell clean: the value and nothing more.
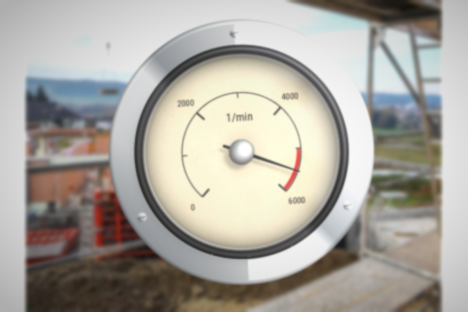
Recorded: rpm 5500
